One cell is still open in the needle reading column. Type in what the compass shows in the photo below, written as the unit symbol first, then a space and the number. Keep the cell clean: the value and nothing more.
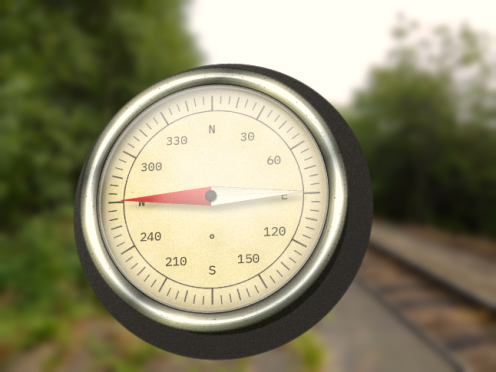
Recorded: ° 270
